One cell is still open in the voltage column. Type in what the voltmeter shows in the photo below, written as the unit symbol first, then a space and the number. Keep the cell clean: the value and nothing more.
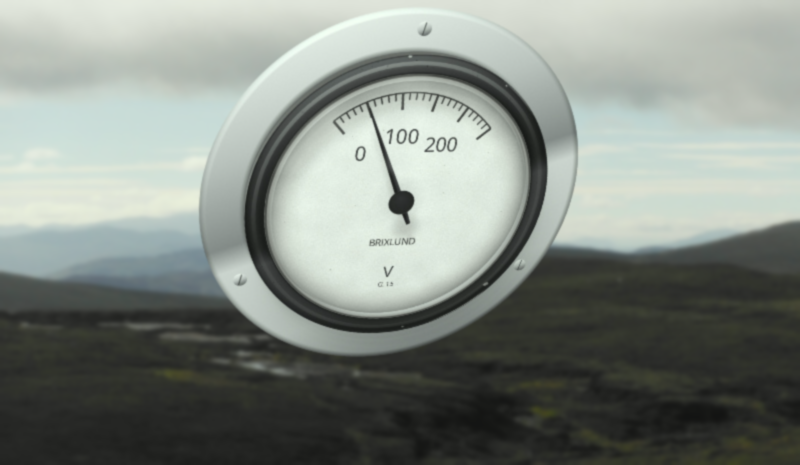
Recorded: V 50
